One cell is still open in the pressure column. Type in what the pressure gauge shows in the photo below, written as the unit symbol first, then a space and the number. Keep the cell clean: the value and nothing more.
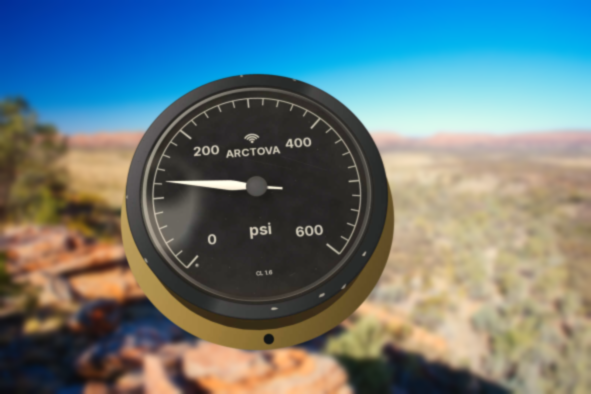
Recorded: psi 120
